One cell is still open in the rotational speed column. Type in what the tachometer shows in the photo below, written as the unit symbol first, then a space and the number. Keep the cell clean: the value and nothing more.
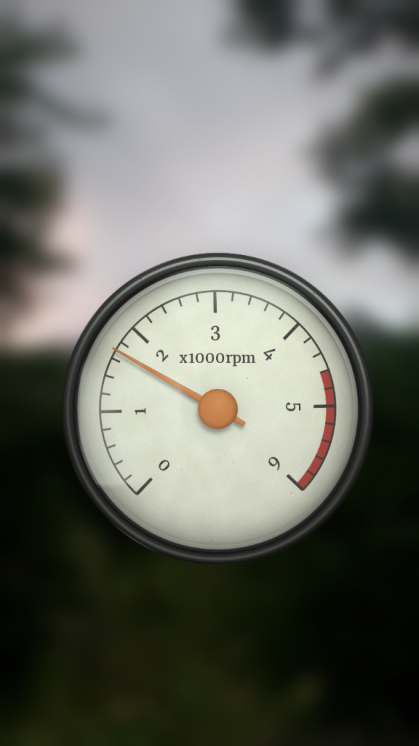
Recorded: rpm 1700
